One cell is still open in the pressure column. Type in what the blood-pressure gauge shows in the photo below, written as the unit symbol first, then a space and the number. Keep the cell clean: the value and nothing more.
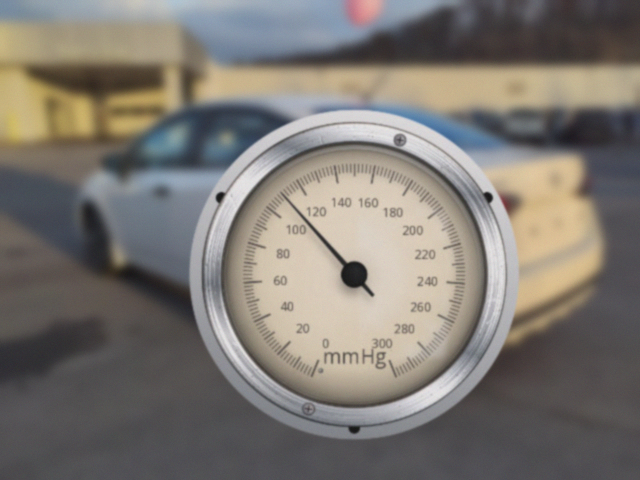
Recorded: mmHg 110
